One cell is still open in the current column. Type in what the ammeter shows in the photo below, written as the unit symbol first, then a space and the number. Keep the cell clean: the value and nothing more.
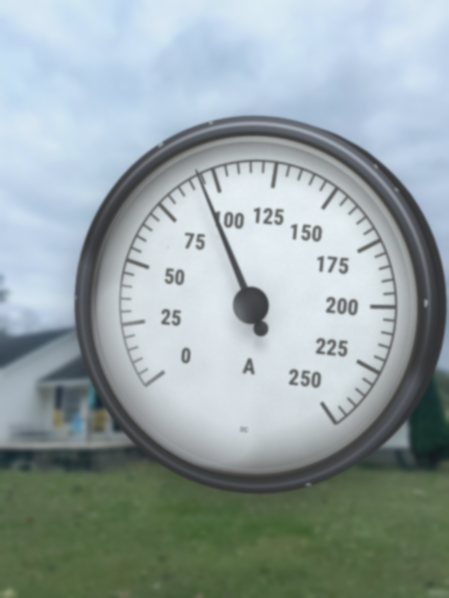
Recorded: A 95
